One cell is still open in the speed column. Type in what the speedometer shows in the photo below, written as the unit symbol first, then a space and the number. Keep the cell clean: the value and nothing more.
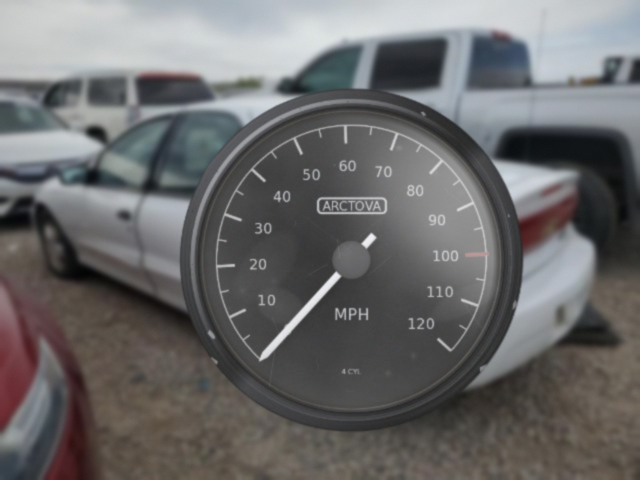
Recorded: mph 0
